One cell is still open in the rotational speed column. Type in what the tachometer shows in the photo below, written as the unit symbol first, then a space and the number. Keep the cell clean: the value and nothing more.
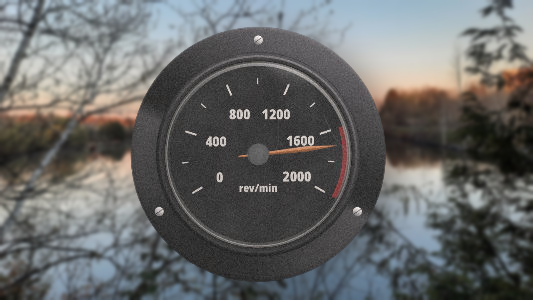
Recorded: rpm 1700
